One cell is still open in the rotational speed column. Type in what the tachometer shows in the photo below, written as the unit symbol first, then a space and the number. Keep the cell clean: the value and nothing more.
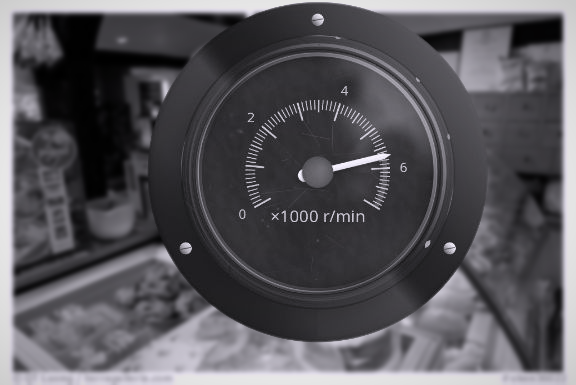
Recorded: rpm 5700
